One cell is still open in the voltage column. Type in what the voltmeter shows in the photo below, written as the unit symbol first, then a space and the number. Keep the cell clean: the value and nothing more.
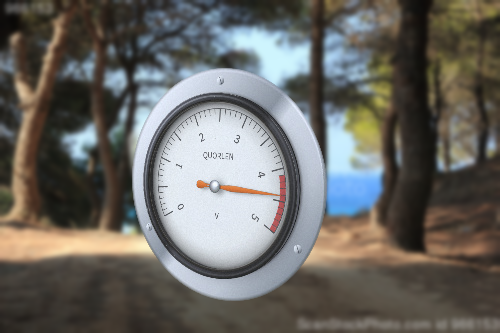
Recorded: V 4.4
